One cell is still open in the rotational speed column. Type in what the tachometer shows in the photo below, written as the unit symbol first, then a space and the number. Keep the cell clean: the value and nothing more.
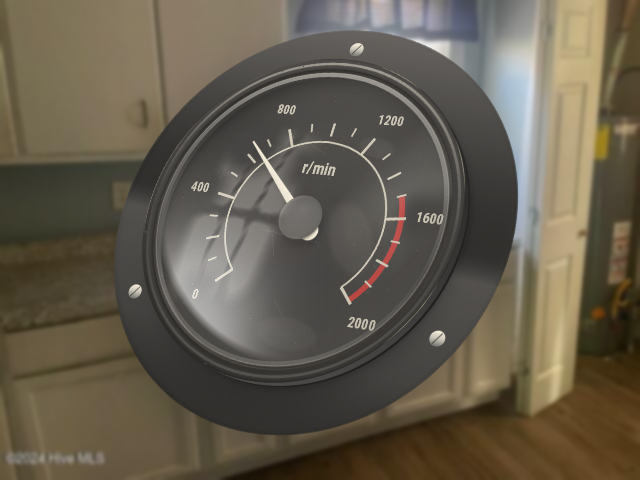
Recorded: rpm 650
